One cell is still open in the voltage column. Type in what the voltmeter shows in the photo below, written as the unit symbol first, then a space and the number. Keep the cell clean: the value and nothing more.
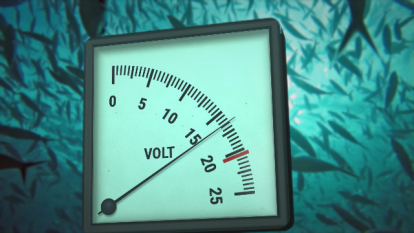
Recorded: V 16.5
